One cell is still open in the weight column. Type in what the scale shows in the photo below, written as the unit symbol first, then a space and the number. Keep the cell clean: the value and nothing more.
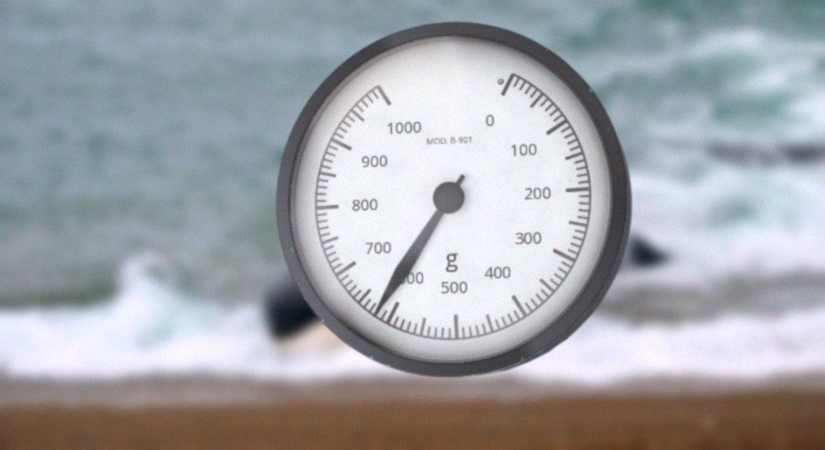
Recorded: g 620
